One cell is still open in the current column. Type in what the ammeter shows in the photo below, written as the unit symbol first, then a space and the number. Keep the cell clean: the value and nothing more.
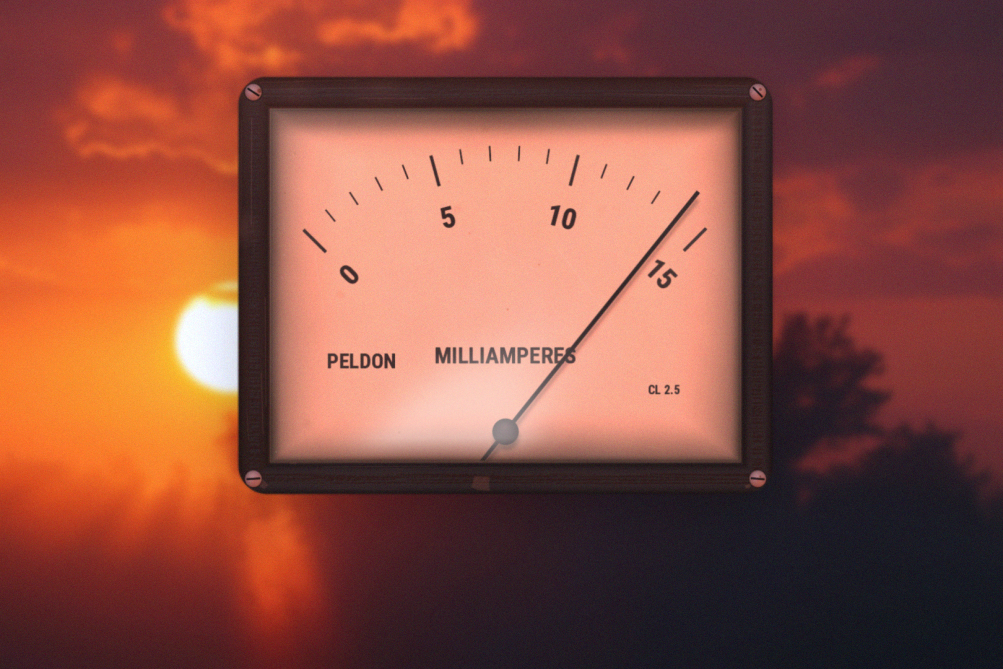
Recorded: mA 14
